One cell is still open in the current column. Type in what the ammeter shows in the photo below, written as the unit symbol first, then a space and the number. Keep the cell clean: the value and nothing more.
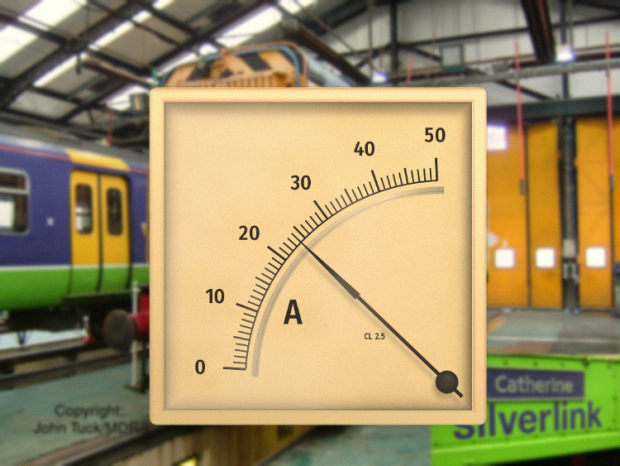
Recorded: A 24
